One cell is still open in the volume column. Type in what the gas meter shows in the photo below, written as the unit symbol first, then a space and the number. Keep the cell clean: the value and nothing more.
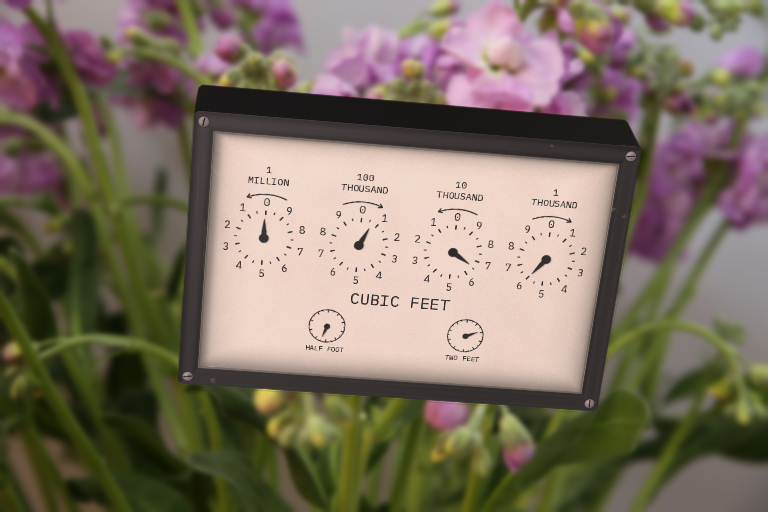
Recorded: ft³ 6600
